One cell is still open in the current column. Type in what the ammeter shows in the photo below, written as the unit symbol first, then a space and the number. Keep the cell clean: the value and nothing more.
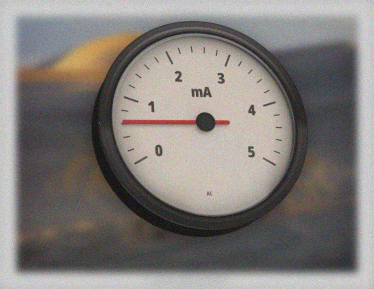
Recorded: mA 0.6
